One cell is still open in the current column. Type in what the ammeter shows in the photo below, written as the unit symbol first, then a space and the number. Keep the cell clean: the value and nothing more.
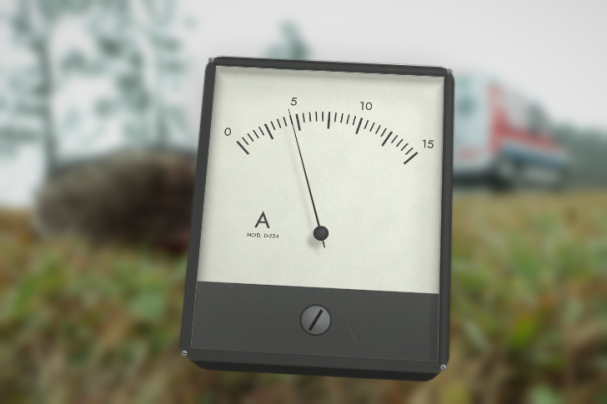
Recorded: A 4.5
